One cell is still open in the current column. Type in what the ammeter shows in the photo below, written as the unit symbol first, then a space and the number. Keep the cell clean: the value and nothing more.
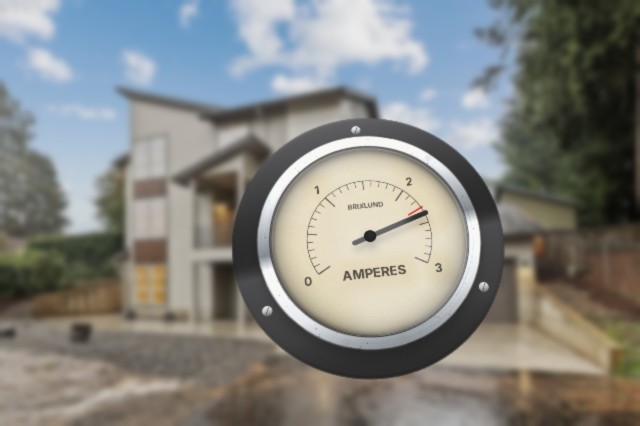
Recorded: A 2.4
